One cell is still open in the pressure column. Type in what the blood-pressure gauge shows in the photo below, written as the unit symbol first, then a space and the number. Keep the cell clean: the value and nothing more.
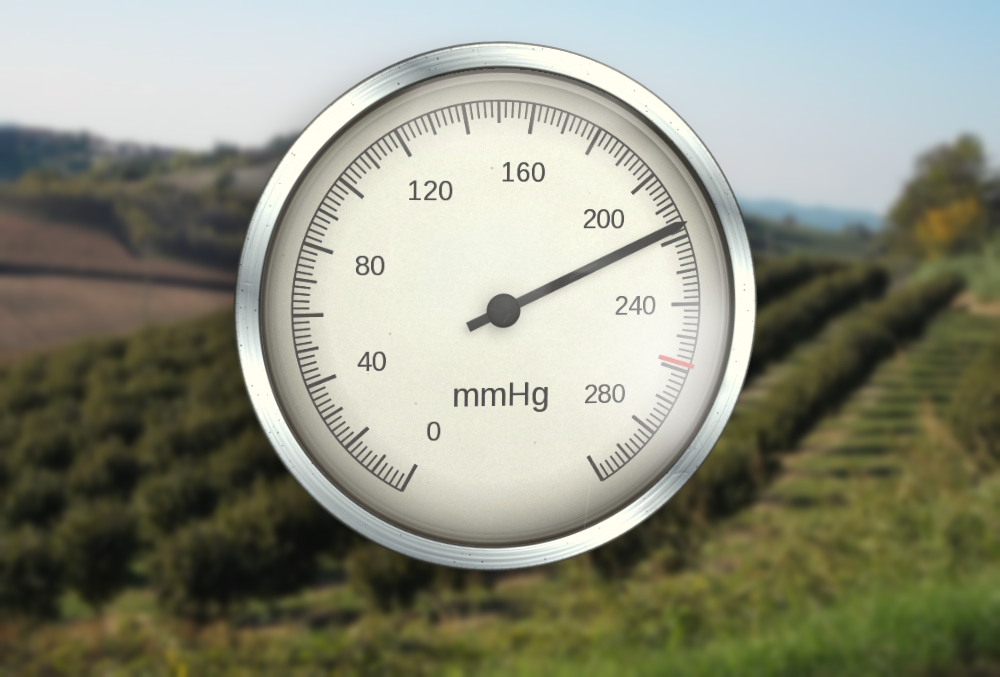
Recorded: mmHg 216
